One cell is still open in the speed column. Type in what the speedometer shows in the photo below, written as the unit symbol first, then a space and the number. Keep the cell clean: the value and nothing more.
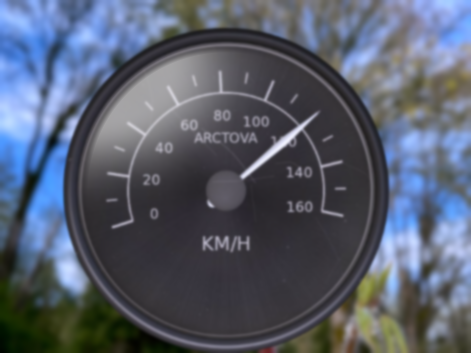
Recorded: km/h 120
